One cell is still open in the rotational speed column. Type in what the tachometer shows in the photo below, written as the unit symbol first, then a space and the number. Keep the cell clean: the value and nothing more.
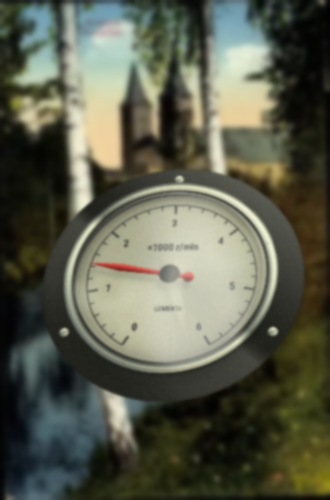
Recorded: rpm 1400
